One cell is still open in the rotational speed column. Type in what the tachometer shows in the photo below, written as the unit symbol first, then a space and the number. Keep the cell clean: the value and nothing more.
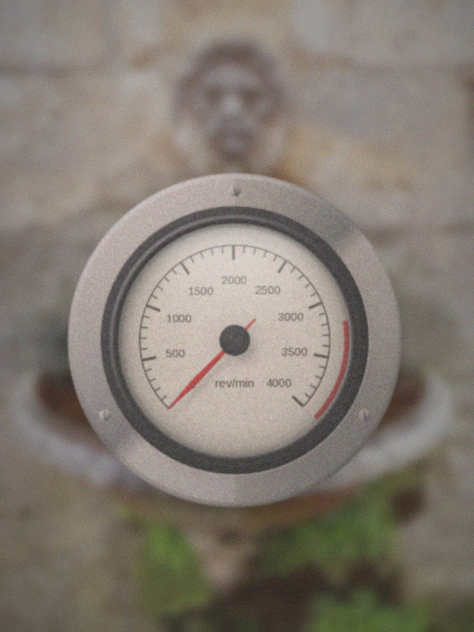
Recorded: rpm 0
